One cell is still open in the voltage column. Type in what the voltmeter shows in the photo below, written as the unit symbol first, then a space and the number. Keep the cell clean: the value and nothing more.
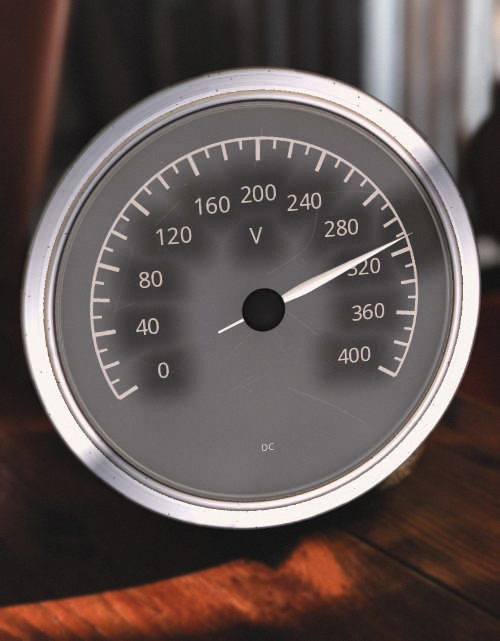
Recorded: V 310
